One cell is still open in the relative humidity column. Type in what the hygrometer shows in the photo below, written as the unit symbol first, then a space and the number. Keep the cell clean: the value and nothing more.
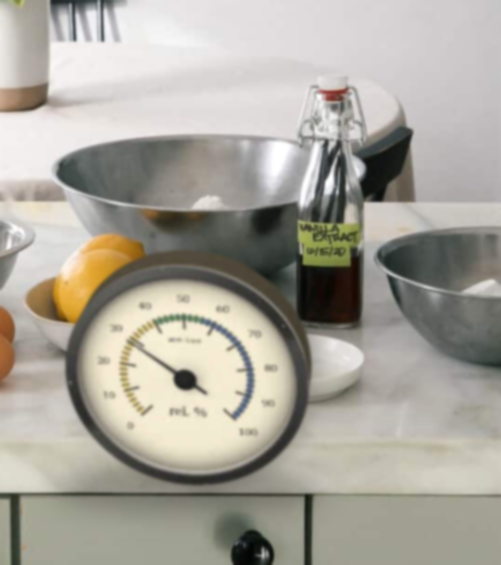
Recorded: % 30
